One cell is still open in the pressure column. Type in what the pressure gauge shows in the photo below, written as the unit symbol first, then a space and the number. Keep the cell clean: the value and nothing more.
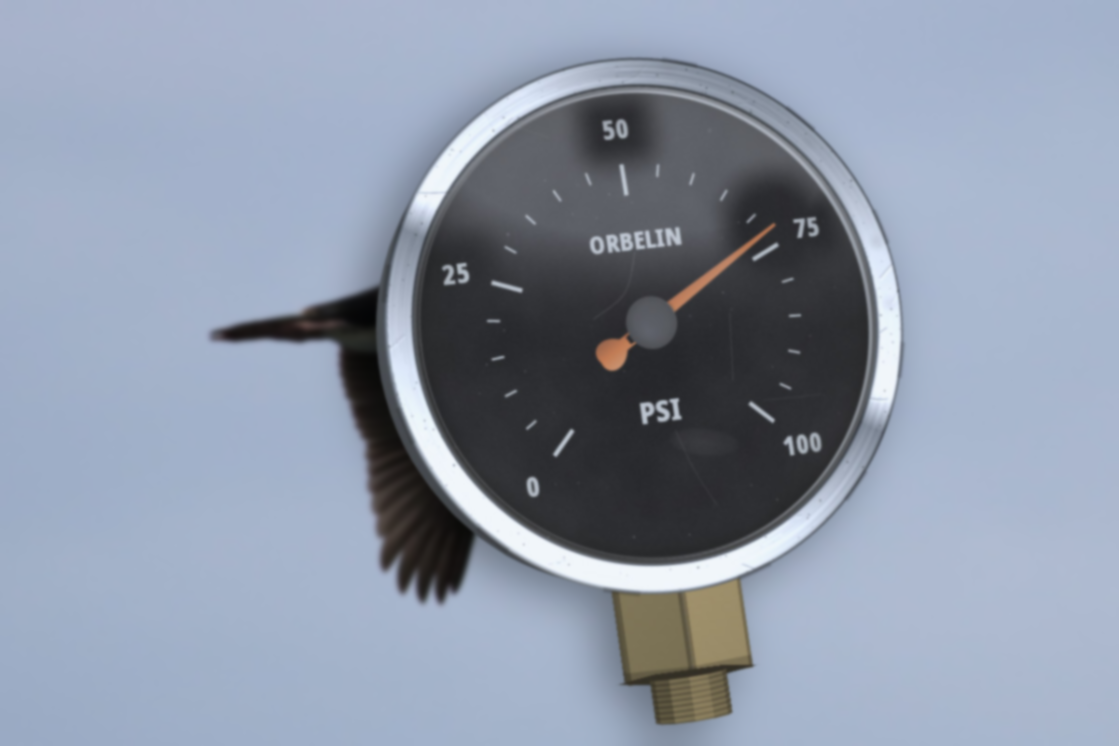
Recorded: psi 72.5
